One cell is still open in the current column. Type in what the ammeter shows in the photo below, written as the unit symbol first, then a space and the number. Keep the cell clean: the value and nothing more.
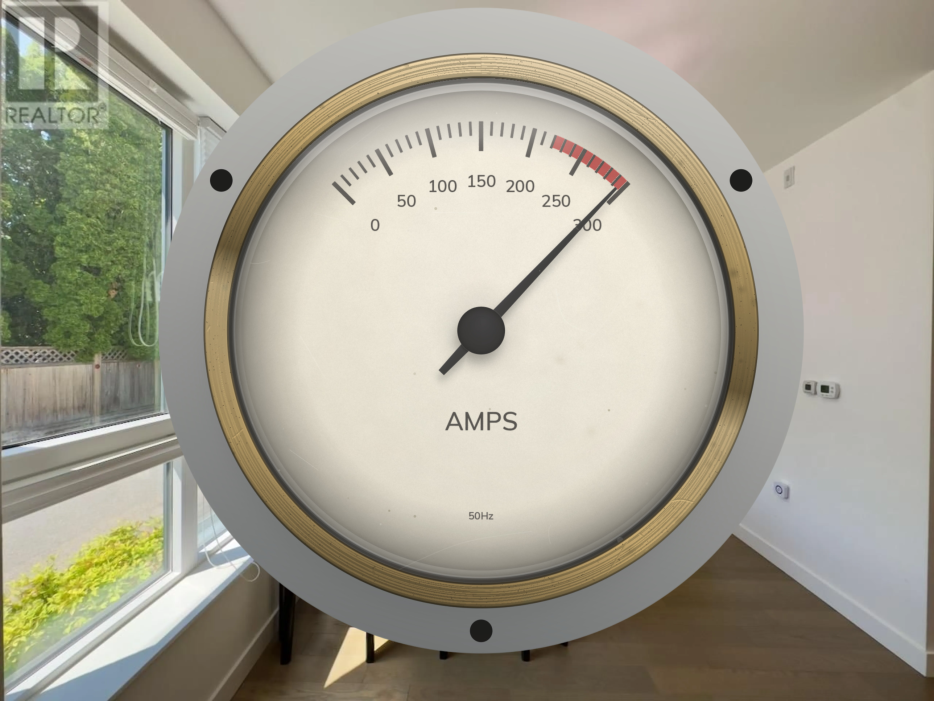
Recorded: A 295
